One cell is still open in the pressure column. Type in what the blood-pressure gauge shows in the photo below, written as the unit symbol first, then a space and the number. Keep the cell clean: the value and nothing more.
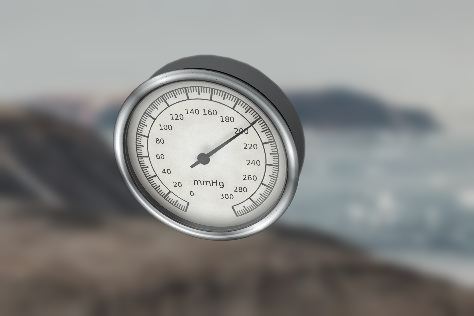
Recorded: mmHg 200
